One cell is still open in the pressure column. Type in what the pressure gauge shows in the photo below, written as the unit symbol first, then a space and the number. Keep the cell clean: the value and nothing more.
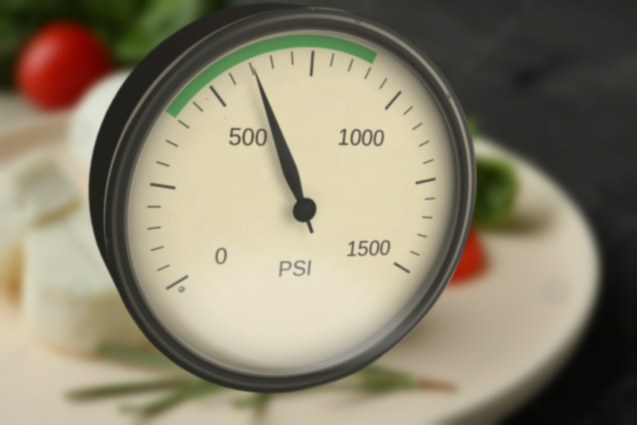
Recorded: psi 600
